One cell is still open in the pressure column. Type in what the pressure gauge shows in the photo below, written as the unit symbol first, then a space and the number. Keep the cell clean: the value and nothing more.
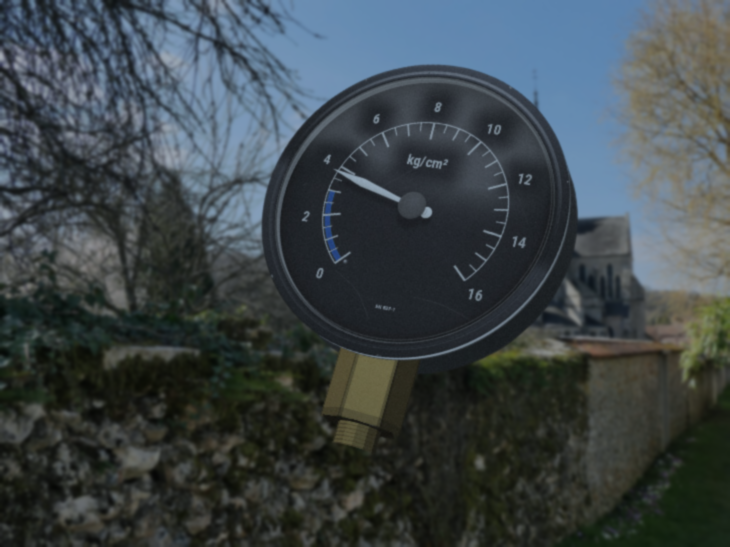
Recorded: kg/cm² 3.75
